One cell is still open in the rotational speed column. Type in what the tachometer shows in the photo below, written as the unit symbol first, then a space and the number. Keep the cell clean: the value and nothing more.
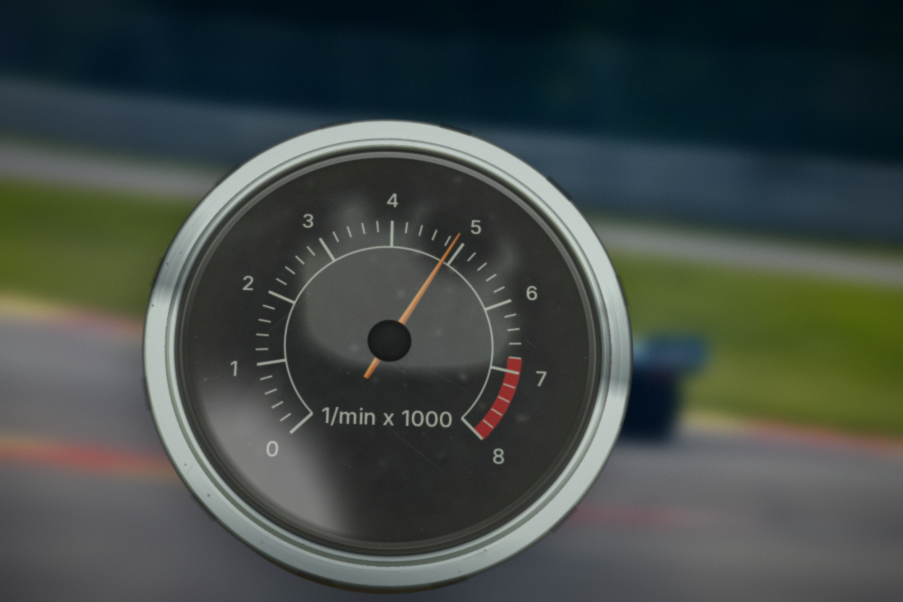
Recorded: rpm 4900
